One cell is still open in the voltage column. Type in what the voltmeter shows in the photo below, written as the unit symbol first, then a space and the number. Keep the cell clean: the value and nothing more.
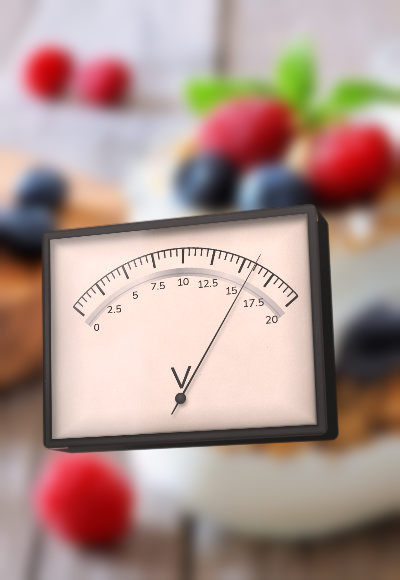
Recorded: V 16
